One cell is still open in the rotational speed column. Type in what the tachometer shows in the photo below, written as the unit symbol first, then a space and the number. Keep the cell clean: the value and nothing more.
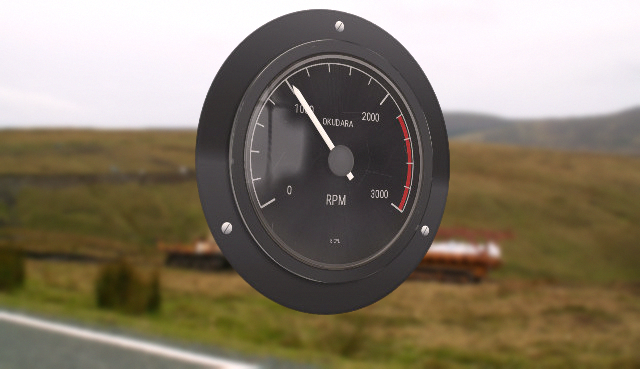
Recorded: rpm 1000
